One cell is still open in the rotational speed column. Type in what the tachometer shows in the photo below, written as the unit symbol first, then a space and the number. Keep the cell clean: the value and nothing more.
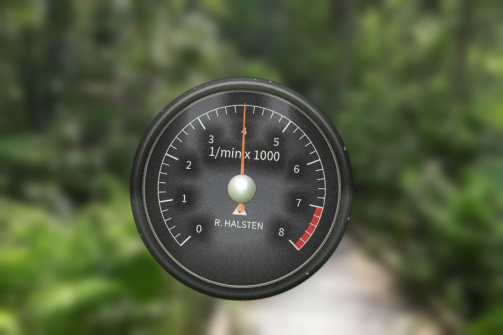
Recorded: rpm 4000
